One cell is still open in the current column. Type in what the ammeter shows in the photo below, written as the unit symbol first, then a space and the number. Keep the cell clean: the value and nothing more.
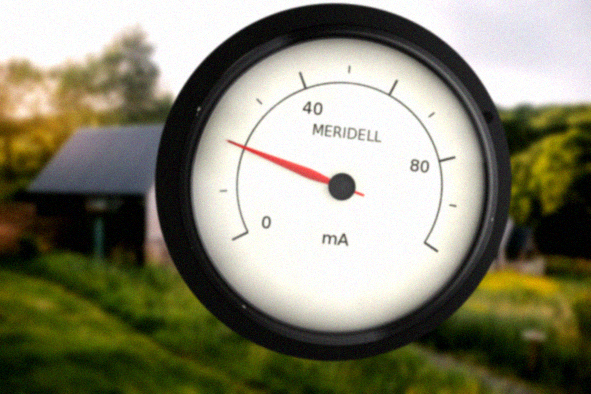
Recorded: mA 20
